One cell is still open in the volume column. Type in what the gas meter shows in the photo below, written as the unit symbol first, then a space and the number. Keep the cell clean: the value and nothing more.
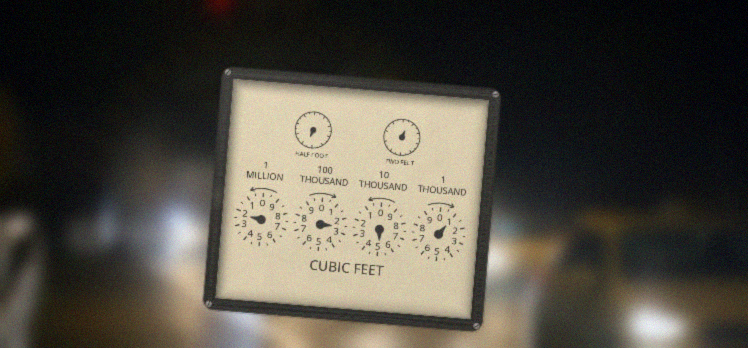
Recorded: ft³ 225100
